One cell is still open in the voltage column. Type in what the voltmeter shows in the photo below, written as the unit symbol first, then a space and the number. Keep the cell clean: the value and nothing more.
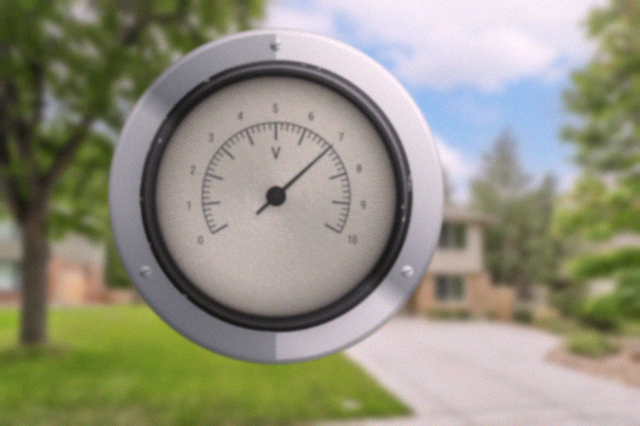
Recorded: V 7
